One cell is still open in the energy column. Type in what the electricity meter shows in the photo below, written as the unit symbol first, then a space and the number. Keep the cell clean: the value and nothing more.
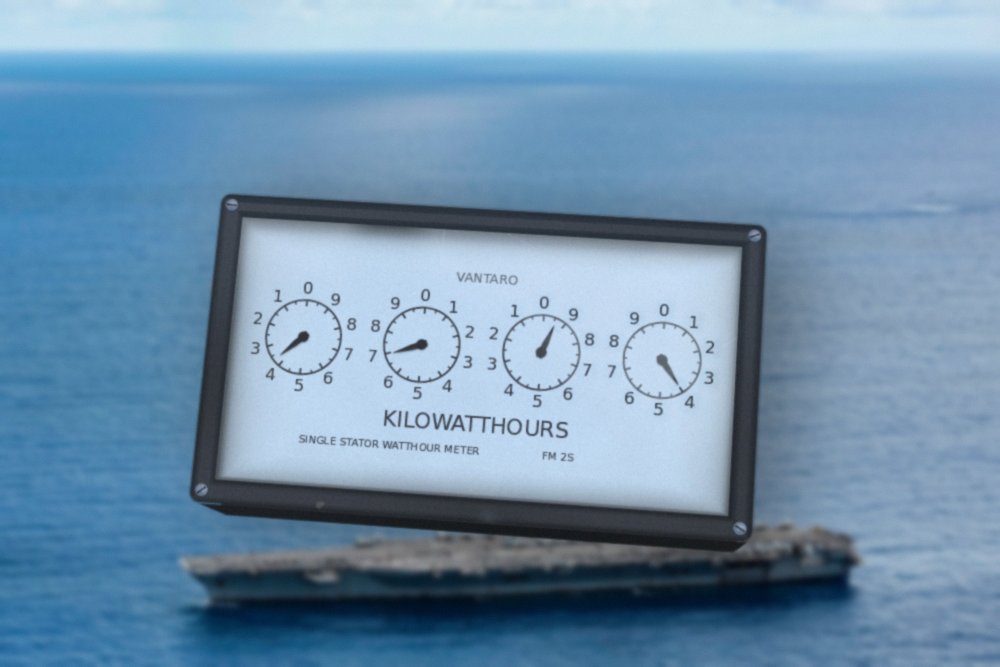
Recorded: kWh 3694
